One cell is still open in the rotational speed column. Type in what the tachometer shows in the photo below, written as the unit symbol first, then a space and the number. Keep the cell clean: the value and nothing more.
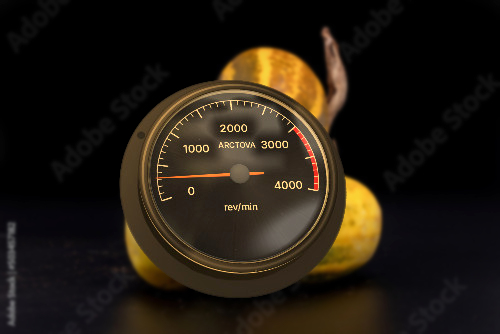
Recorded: rpm 300
